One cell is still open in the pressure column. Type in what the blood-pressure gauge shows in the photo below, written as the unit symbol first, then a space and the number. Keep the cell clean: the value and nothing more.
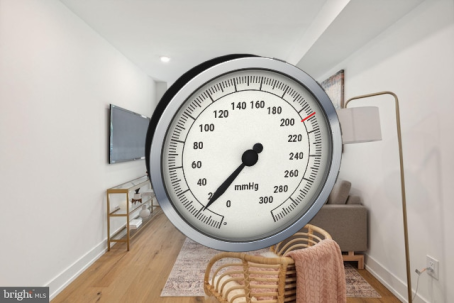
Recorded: mmHg 20
